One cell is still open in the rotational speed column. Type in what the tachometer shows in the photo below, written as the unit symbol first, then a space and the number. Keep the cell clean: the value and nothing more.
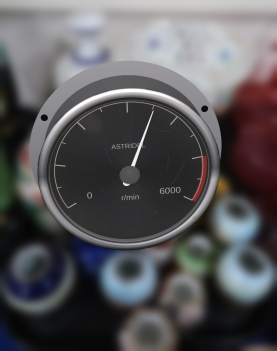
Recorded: rpm 3500
